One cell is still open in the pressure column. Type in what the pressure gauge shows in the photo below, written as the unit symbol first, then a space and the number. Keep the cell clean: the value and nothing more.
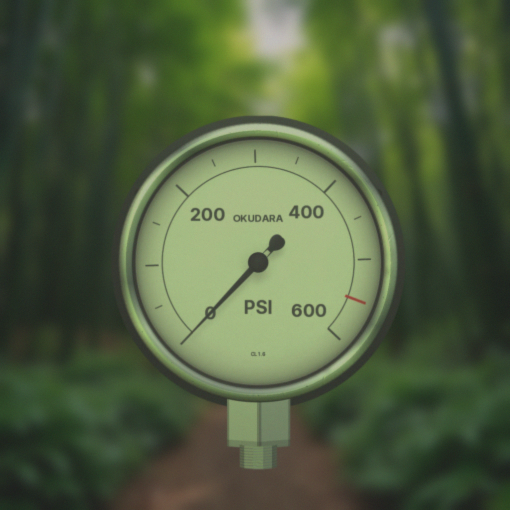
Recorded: psi 0
